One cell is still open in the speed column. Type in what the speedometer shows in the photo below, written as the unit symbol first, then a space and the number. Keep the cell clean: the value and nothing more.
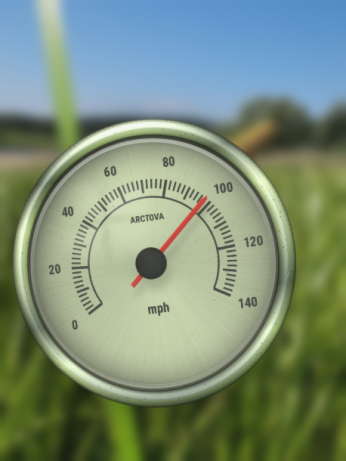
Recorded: mph 98
